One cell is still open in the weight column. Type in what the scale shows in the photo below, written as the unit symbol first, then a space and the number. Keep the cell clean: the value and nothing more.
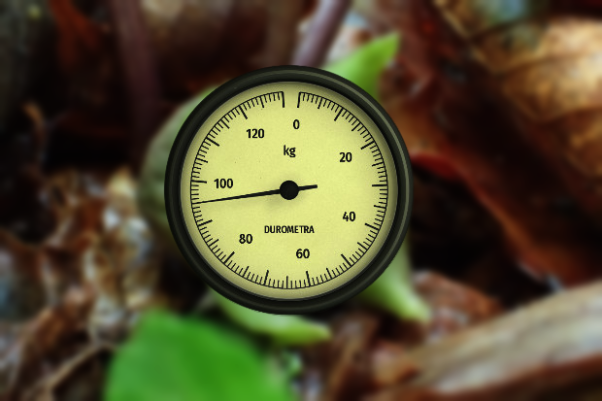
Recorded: kg 95
